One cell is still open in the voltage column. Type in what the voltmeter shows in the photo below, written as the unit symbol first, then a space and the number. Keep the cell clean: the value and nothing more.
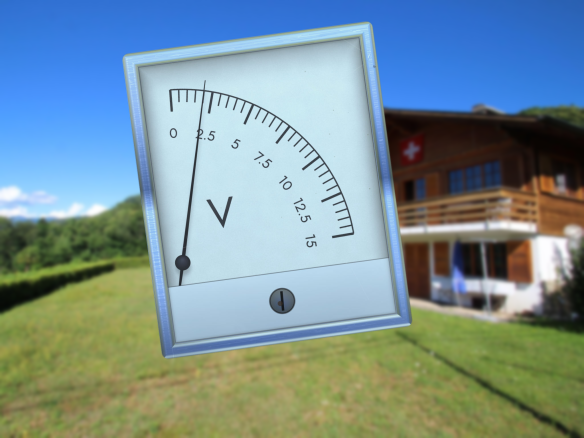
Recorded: V 2
